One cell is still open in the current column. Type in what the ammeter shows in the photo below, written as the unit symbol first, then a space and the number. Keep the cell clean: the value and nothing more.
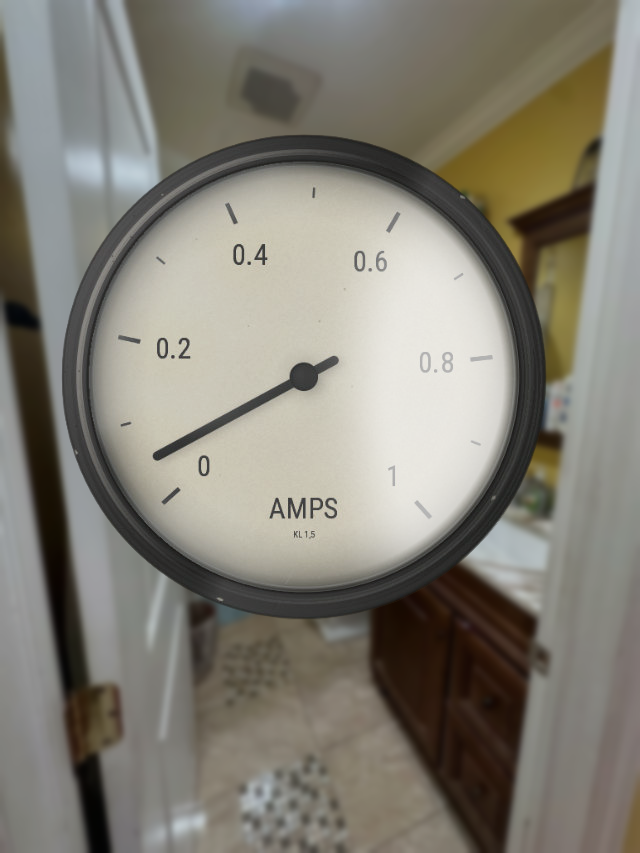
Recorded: A 0.05
